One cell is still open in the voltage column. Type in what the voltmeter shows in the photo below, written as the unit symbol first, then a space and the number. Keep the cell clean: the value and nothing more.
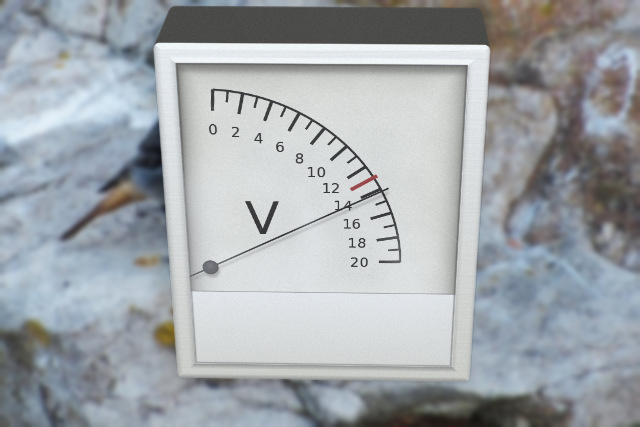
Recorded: V 14
